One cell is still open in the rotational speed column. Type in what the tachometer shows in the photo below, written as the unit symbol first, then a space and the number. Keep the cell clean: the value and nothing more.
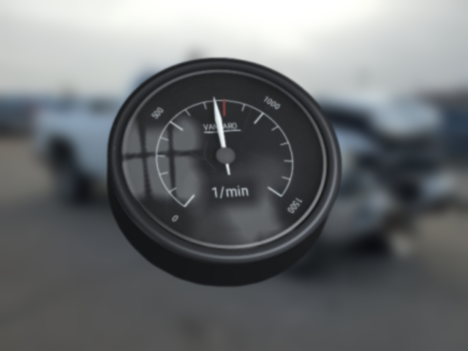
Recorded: rpm 750
